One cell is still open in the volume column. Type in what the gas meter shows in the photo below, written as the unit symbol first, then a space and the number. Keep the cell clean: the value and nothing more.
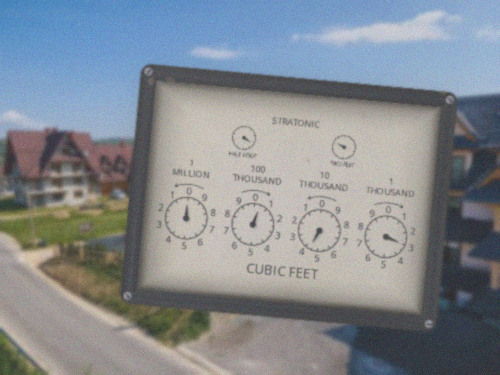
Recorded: ft³ 4300
